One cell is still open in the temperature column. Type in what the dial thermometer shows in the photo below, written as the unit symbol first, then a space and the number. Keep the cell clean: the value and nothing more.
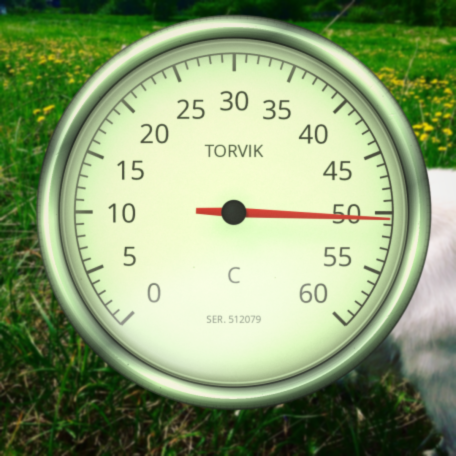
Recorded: °C 50.5
